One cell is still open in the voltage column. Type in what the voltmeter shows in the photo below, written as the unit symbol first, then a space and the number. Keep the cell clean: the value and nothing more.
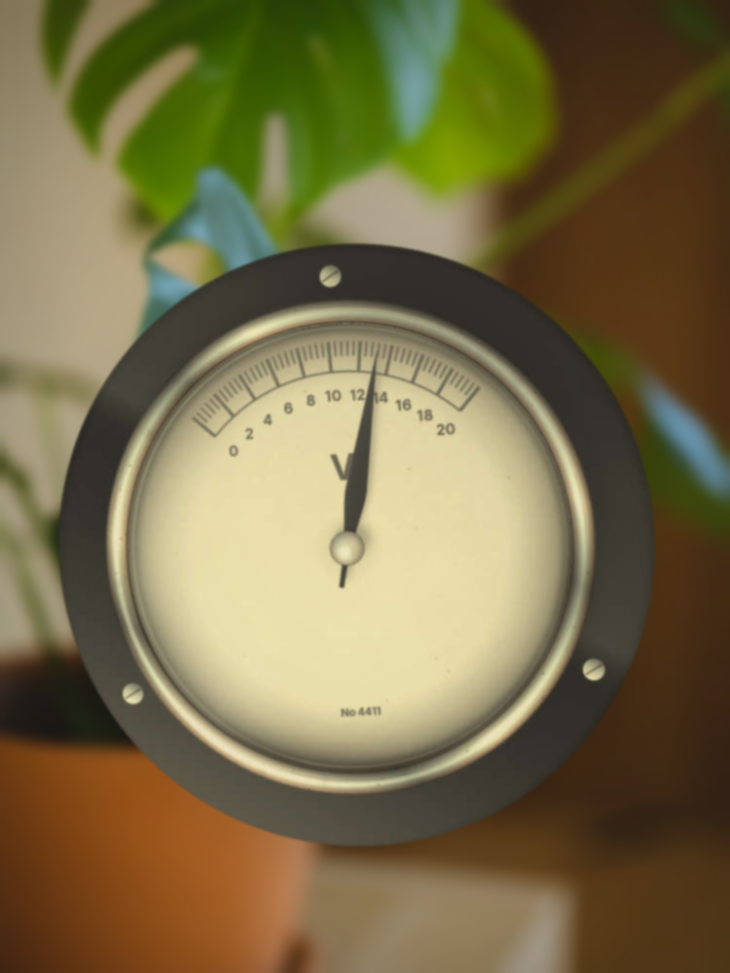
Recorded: V 13.2
